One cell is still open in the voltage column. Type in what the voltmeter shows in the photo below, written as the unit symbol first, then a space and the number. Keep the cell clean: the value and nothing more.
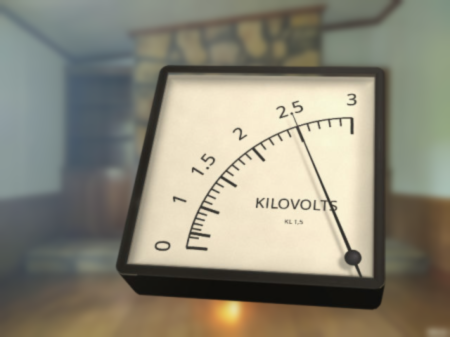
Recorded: kV 2.5
